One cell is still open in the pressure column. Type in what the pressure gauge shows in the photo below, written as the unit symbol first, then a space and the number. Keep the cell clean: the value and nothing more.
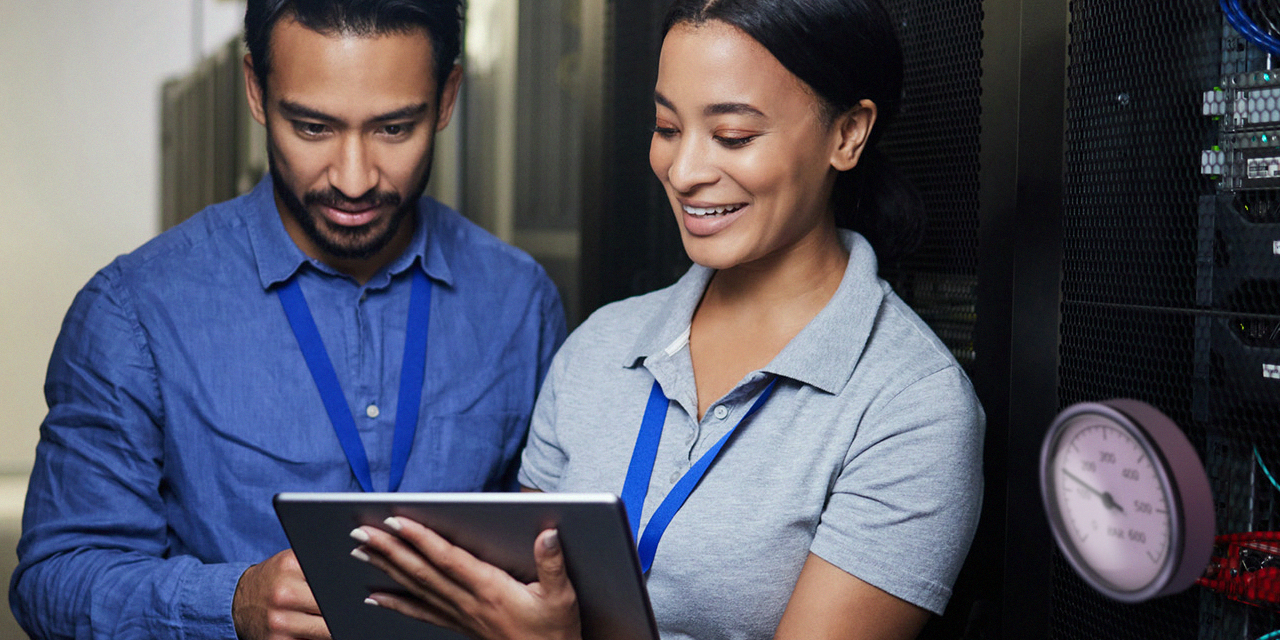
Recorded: bar 140
